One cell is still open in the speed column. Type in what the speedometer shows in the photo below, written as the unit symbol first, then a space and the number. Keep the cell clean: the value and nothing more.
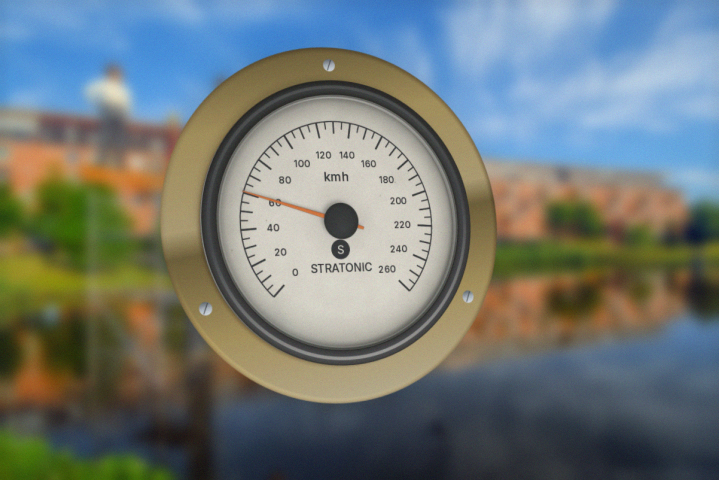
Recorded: km/h 60
